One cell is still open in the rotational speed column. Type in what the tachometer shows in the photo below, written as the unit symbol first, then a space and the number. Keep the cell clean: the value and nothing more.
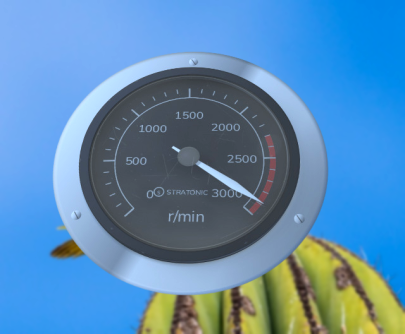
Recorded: rpm 2900
